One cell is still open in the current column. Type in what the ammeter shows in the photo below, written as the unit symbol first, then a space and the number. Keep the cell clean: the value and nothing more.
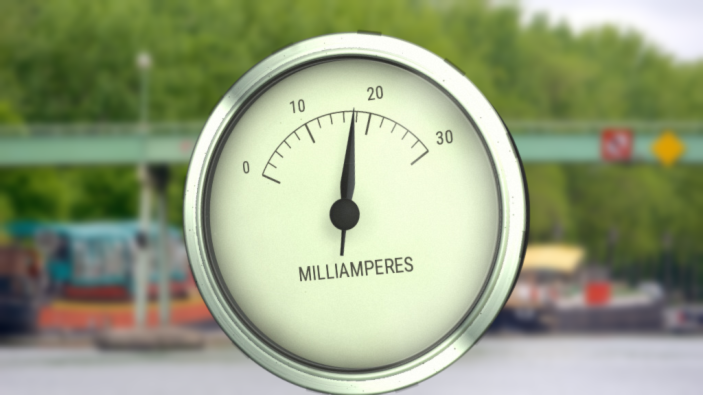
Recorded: mA 18
